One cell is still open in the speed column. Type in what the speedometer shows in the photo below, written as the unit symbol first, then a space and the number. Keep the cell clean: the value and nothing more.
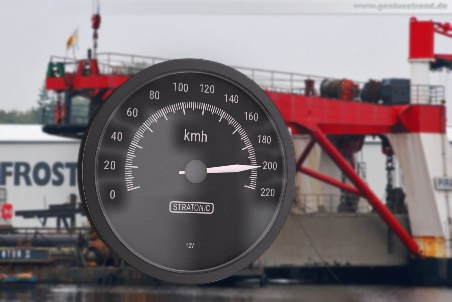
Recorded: km/h 200
